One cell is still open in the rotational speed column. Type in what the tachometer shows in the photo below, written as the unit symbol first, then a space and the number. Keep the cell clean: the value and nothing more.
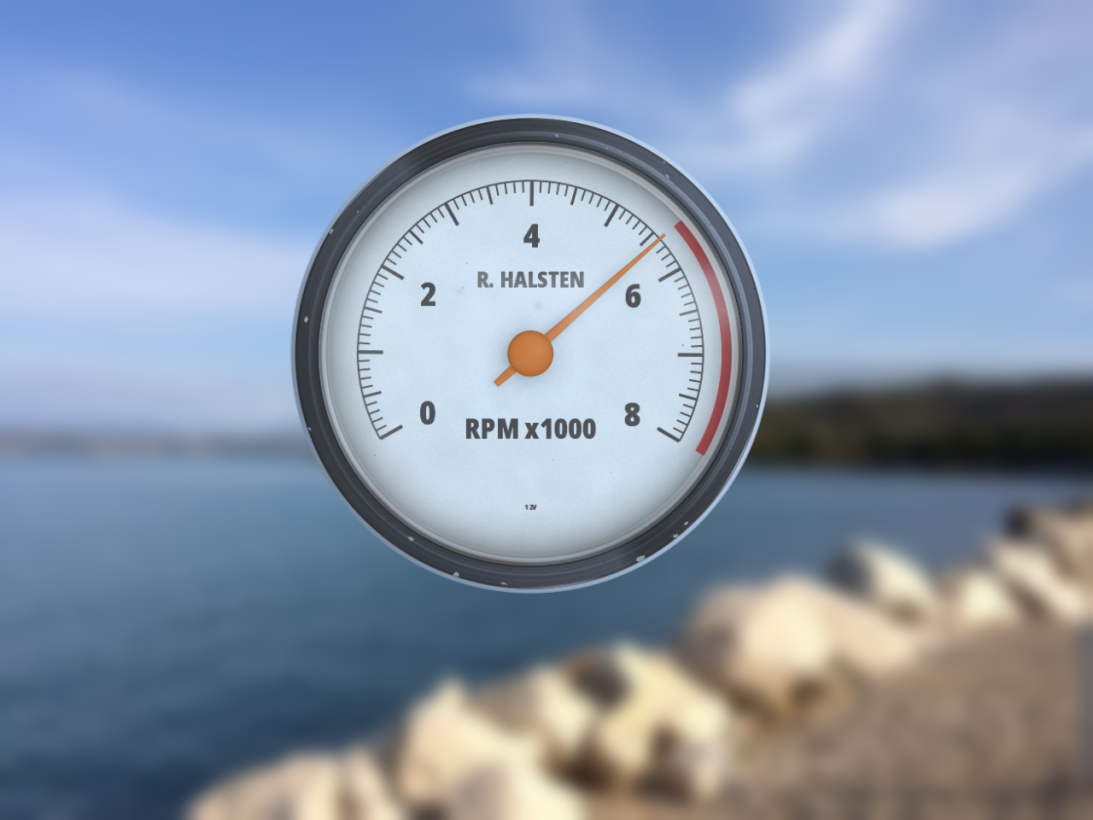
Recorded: rpm 5600
